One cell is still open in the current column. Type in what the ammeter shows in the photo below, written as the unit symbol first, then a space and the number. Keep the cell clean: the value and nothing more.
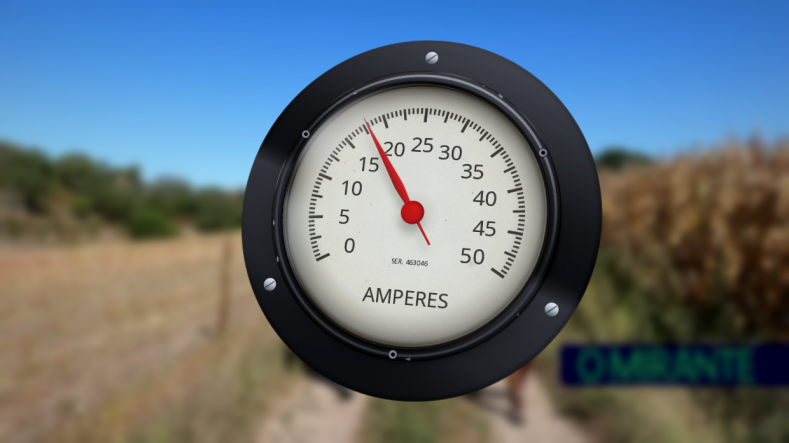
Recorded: A 18
